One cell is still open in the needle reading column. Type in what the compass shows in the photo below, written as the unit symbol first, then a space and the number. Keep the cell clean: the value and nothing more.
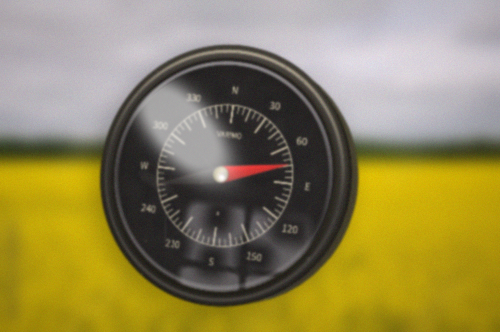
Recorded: ° 75
